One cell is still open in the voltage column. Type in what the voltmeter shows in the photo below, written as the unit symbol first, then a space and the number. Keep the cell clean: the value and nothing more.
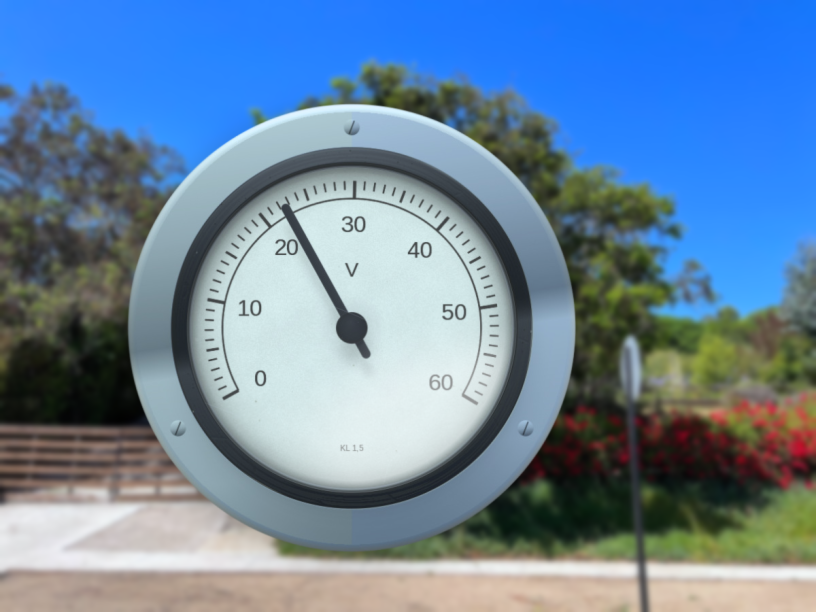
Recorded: V 22.5
